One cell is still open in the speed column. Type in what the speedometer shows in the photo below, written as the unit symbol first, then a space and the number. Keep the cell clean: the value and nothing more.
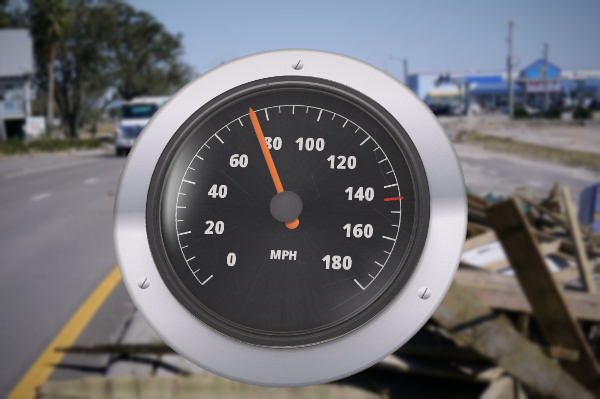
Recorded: mph 75
